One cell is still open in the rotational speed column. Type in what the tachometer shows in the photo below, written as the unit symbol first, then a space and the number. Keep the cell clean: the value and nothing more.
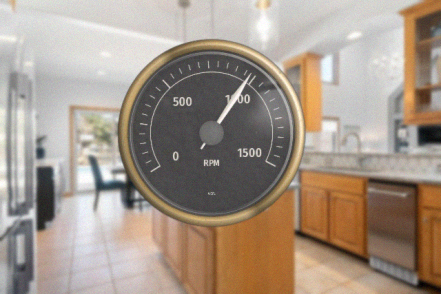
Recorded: rpm 975
